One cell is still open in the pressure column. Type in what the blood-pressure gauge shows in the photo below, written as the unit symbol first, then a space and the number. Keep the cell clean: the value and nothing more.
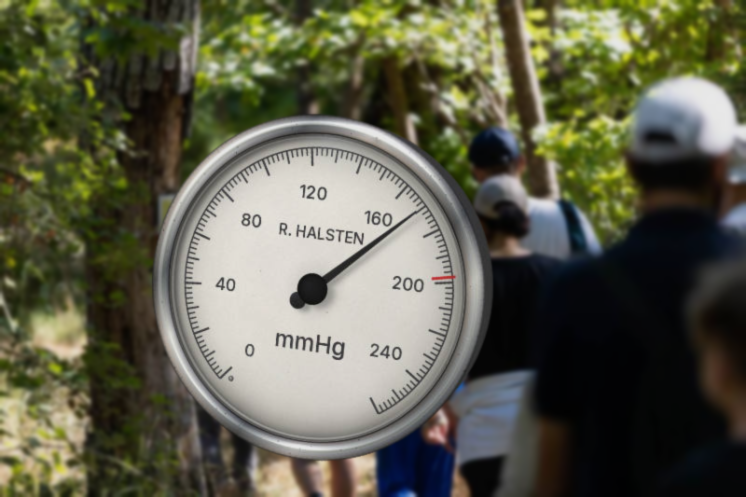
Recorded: mmHg 170
